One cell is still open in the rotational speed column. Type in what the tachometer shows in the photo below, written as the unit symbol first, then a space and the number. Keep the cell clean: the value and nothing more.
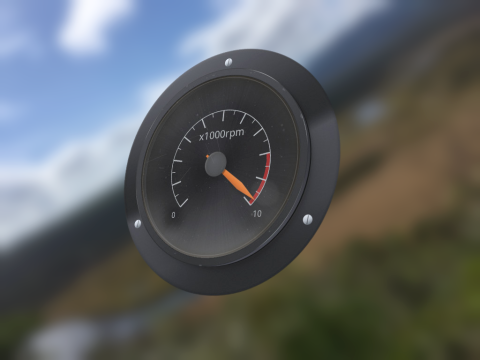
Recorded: rpm 9750
